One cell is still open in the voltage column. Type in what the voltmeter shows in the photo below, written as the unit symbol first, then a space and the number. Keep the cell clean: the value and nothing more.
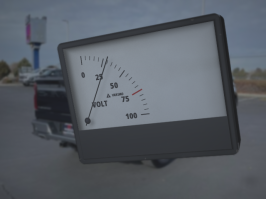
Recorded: V 30
